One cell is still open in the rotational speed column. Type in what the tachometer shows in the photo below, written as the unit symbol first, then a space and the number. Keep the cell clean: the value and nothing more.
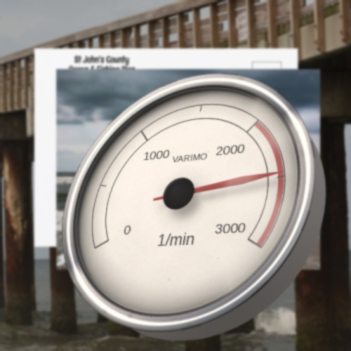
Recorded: rpm 2500
